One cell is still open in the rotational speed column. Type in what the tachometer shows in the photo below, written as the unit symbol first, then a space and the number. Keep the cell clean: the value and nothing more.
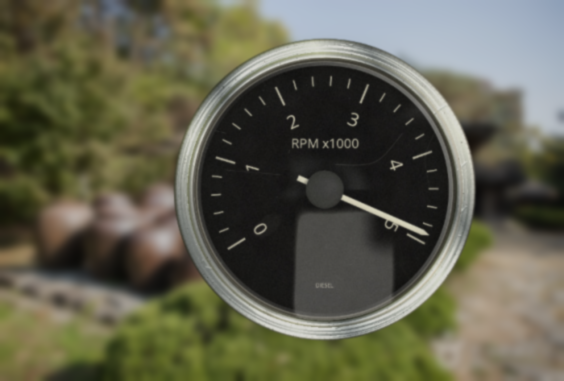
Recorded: rpm 4900
